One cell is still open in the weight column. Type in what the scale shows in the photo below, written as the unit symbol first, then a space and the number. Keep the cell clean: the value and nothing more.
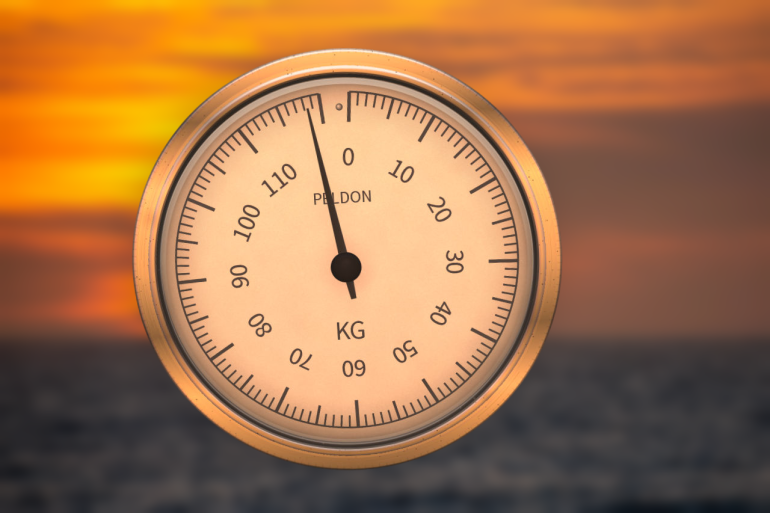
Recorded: kg 118.5
